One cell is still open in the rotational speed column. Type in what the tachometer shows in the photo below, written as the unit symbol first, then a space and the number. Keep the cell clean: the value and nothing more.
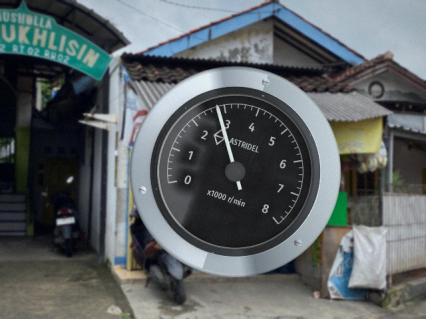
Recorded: rpm 2800
